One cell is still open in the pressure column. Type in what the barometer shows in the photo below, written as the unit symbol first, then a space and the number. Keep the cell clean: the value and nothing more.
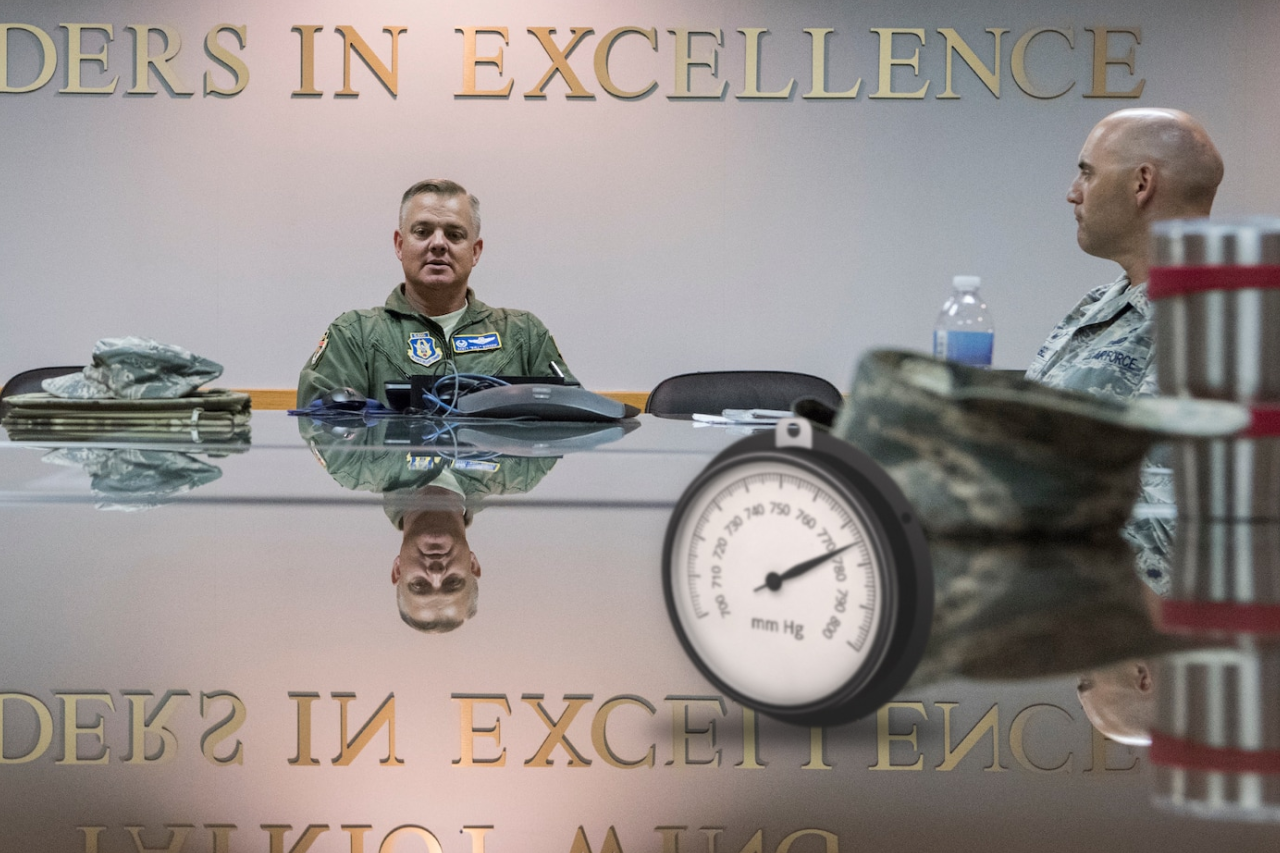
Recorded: mmHg 775
